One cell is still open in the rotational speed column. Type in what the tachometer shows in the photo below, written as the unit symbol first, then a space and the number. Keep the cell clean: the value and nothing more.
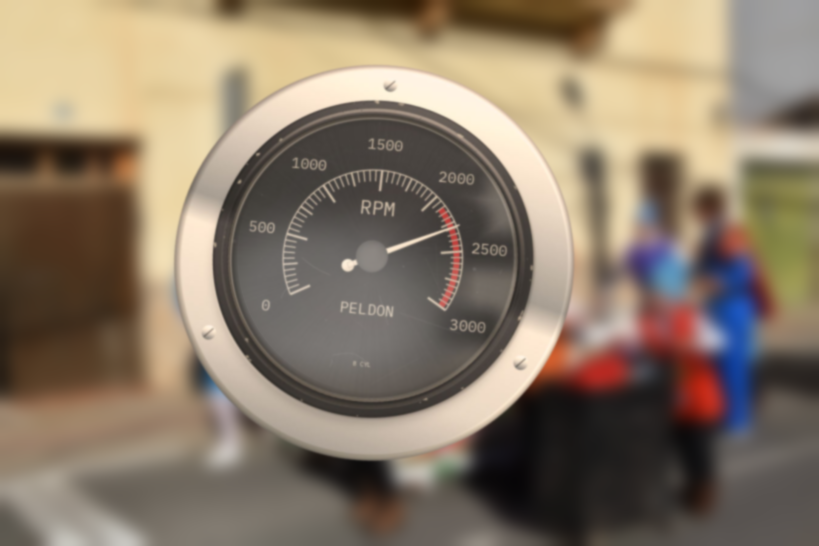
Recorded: rpm 2300
